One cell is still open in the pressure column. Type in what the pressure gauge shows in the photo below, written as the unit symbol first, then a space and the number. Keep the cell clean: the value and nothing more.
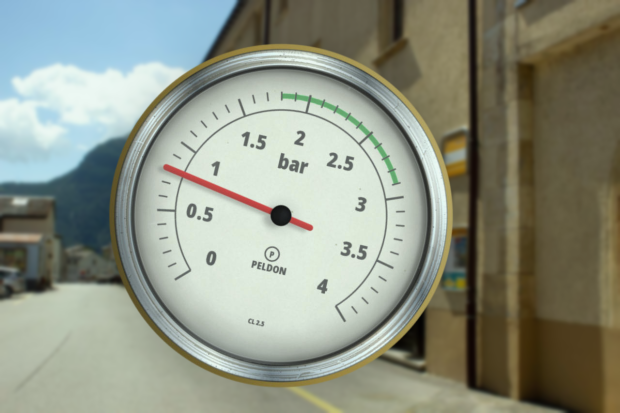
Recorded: bar 0.8
